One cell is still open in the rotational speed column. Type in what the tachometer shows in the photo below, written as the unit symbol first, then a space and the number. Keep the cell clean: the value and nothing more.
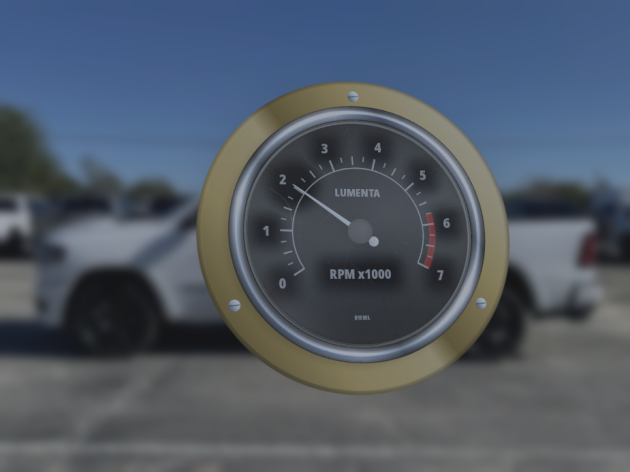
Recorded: rpm 2000
